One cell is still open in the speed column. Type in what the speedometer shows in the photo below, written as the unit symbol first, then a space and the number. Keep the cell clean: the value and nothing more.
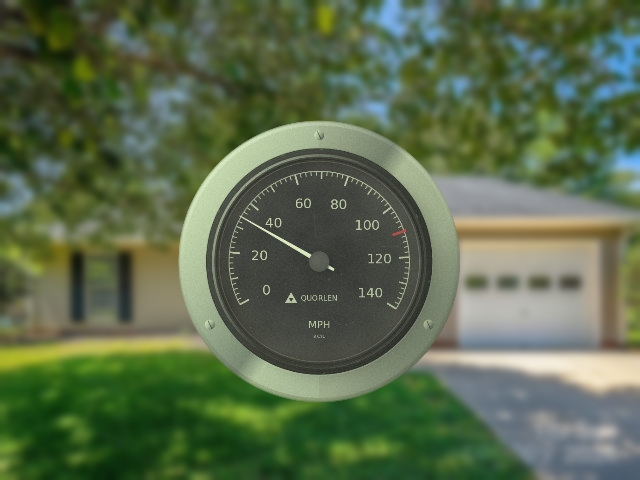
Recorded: mph 34
